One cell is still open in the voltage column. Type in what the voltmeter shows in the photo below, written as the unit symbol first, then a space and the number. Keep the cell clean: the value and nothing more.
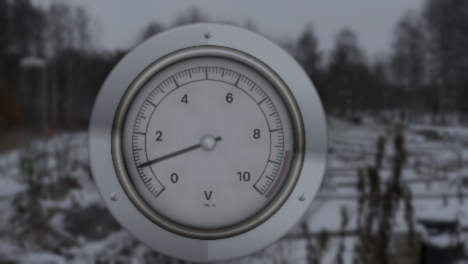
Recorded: V 1
